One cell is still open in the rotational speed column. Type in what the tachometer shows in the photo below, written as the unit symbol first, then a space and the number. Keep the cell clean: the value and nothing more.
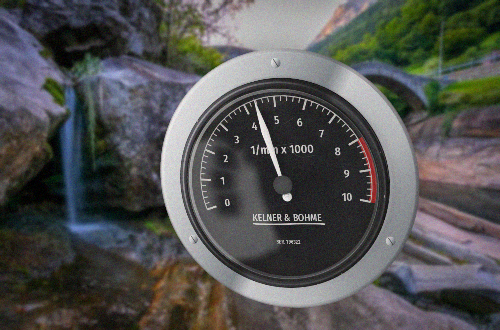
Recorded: rpm 4400
